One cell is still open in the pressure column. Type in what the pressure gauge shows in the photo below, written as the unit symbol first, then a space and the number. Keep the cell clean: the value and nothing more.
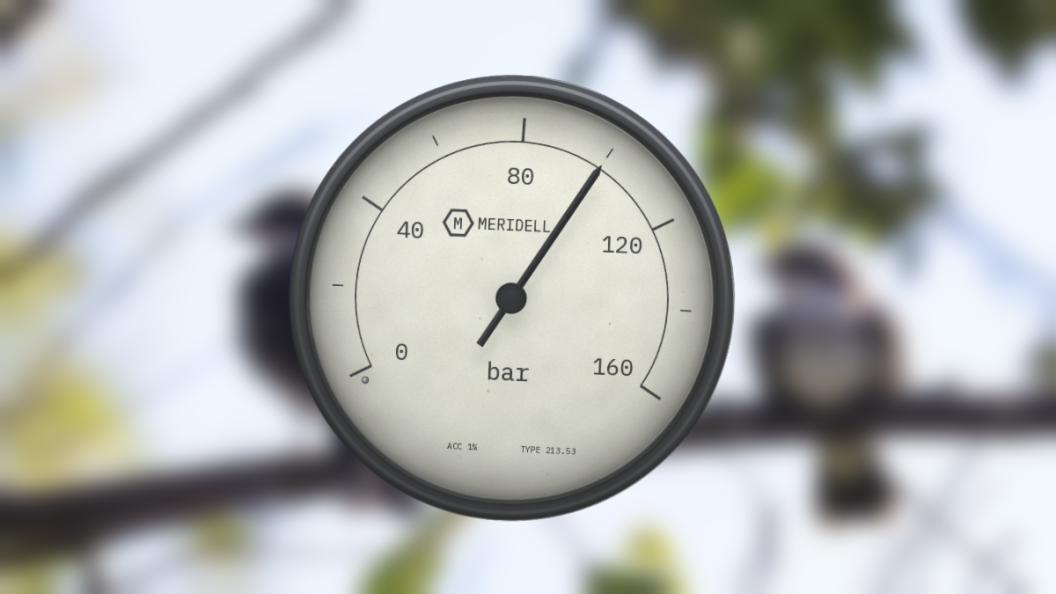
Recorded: bar 100
